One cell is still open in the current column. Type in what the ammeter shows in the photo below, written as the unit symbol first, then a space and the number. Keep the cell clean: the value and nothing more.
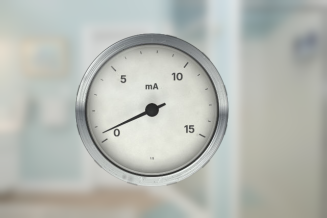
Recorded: mA 0.5
